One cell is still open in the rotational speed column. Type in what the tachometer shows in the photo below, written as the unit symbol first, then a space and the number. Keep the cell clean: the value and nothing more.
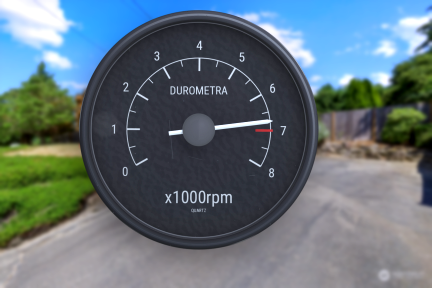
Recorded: rpm 6750
